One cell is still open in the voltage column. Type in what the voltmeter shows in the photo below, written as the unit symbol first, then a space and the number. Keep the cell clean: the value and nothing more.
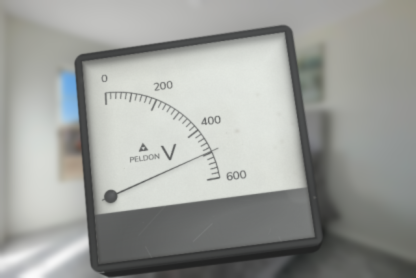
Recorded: V 500
